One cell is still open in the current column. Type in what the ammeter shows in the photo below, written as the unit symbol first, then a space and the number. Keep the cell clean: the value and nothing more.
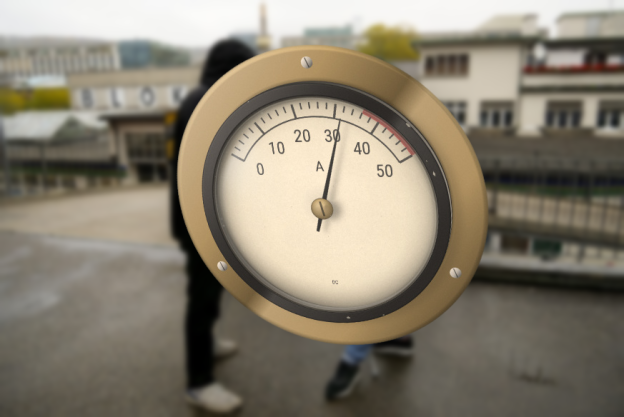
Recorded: A 32
